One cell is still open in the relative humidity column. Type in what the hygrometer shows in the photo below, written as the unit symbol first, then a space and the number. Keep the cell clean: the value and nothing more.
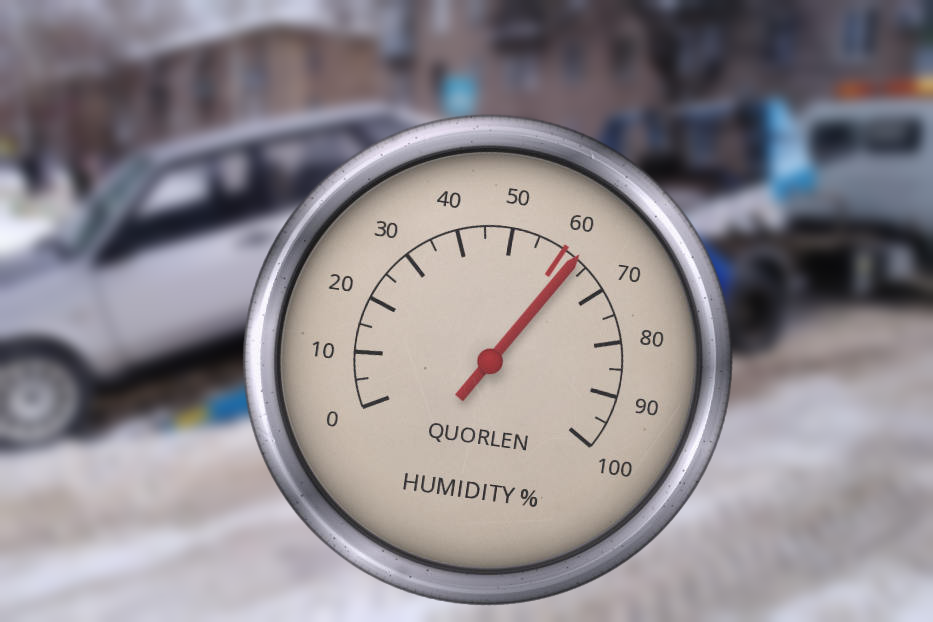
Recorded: % 62.5
